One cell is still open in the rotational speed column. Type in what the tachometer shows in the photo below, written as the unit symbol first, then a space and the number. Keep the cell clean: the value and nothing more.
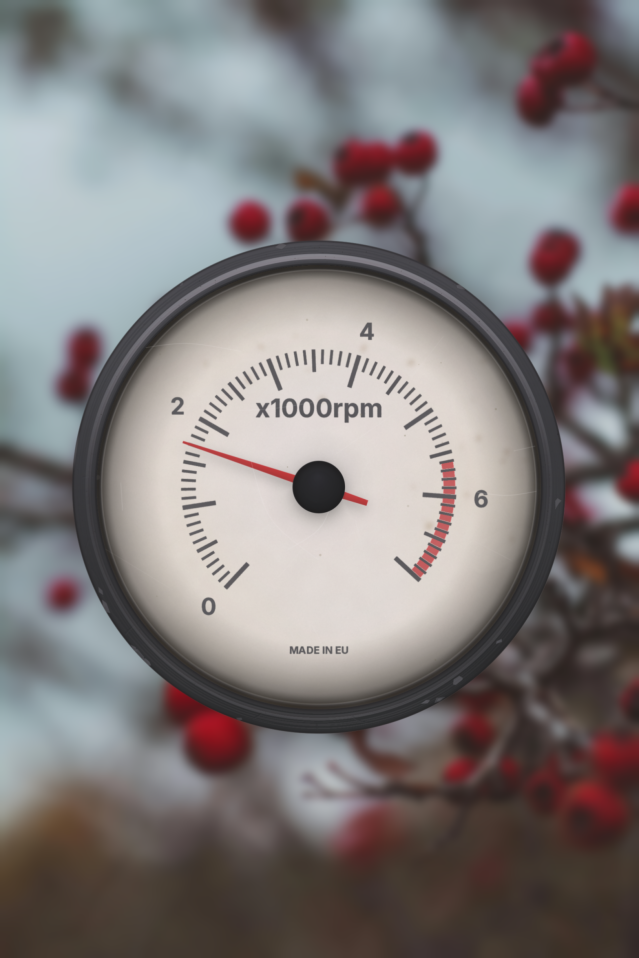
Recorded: rpm 1700
